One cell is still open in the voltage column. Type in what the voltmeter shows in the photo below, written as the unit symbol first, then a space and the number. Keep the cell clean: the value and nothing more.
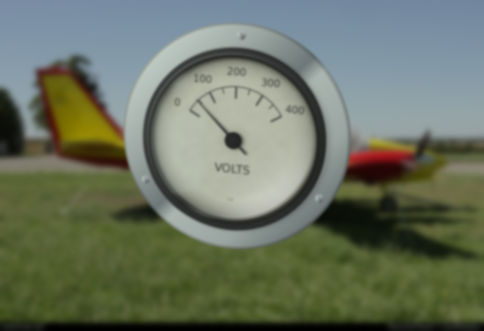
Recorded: V 50
